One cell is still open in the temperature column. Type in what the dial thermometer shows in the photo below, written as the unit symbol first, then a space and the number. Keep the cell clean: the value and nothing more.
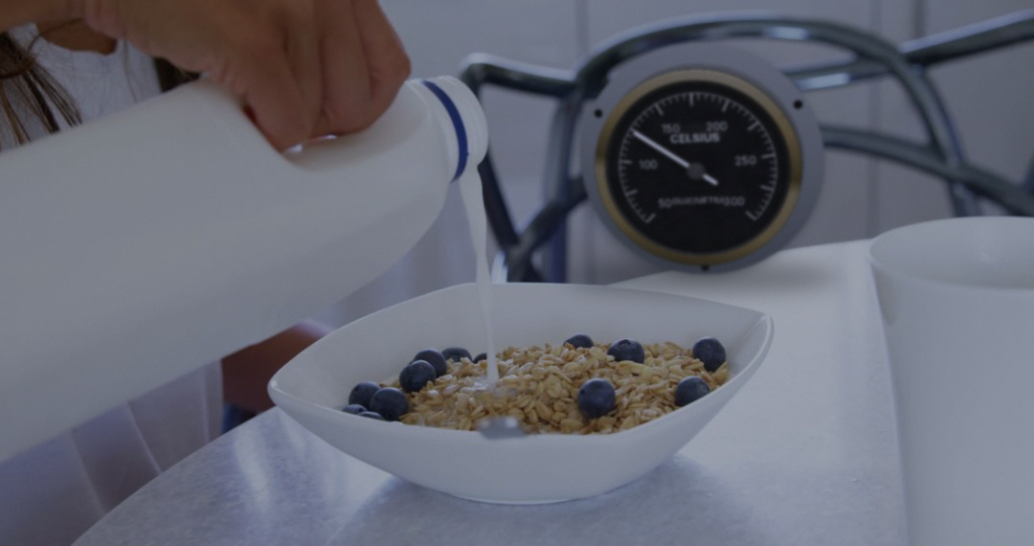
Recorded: °C 125
